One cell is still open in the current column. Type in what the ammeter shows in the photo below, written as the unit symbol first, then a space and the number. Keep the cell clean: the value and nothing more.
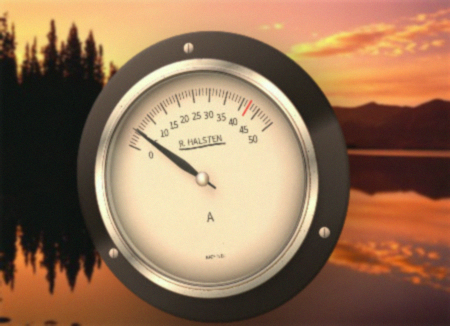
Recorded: A 5
